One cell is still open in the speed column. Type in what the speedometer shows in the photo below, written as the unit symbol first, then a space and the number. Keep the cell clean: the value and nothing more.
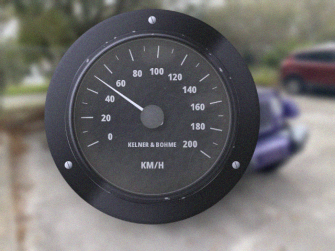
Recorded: km/h 50
